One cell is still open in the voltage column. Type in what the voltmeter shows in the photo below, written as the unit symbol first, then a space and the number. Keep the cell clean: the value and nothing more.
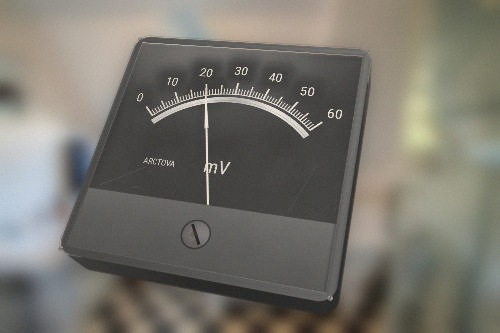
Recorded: mV 20
